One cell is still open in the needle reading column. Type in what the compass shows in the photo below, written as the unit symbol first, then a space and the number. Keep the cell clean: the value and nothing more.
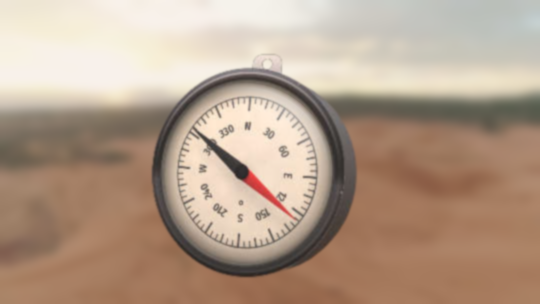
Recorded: ° 125
